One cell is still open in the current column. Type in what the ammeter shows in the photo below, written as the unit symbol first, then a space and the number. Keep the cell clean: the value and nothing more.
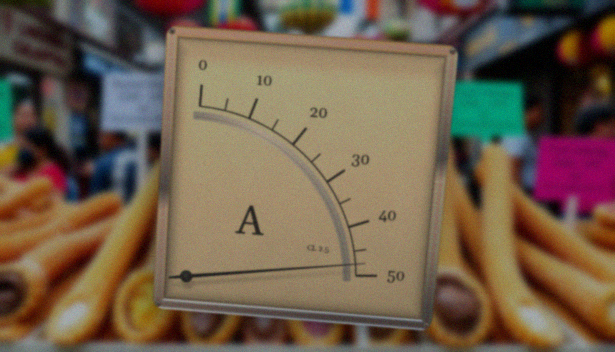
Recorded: A 47.5
